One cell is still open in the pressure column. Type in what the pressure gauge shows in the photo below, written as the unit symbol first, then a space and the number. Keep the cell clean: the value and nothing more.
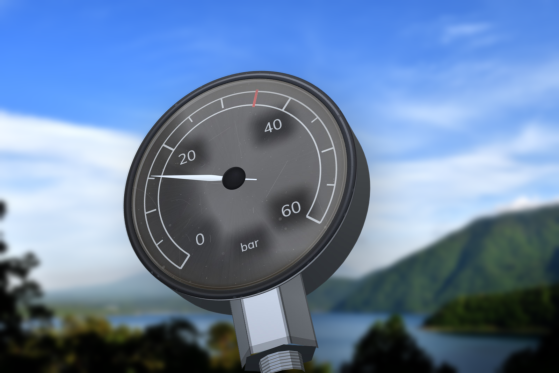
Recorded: bar 15
